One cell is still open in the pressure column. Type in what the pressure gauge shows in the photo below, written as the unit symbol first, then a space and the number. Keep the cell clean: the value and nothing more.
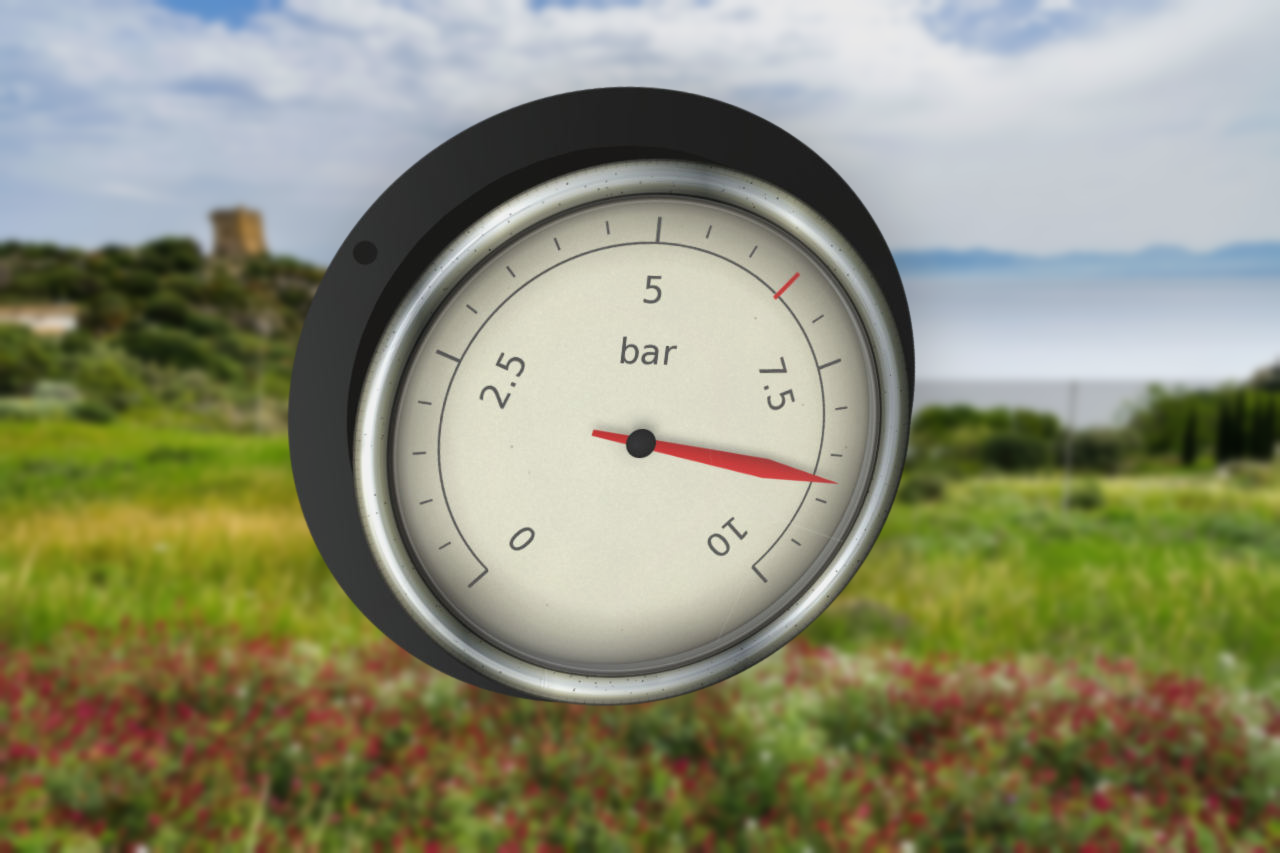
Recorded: bar 8.75
